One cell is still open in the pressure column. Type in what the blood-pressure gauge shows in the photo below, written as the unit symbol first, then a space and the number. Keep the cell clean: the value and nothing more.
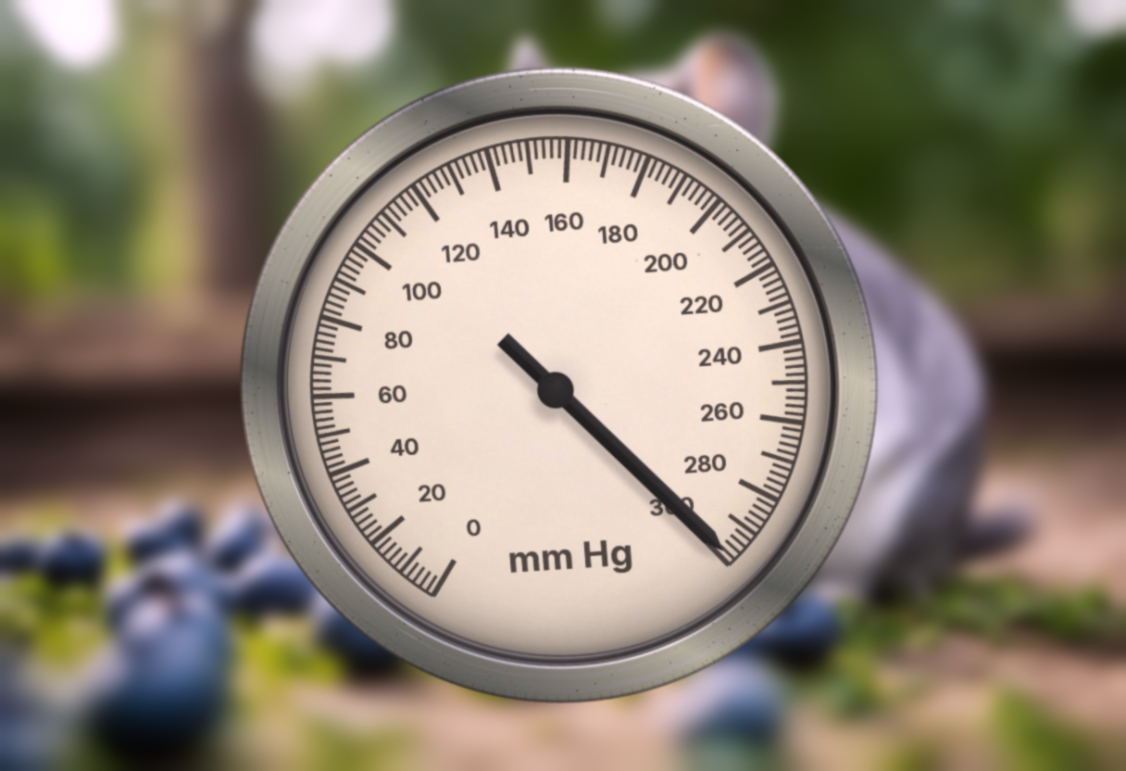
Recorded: mmHg 298
